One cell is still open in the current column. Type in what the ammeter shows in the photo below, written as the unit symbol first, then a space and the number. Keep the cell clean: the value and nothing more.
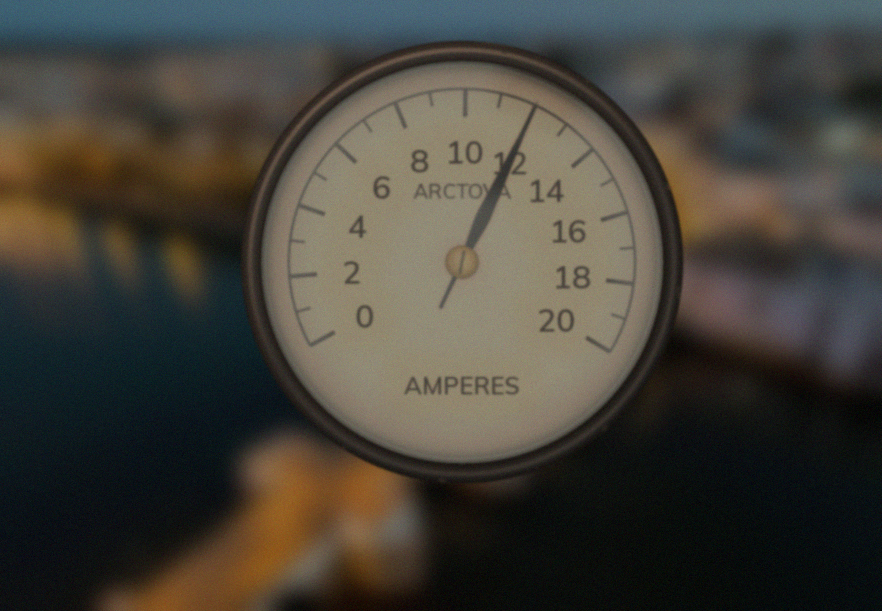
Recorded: A 12
